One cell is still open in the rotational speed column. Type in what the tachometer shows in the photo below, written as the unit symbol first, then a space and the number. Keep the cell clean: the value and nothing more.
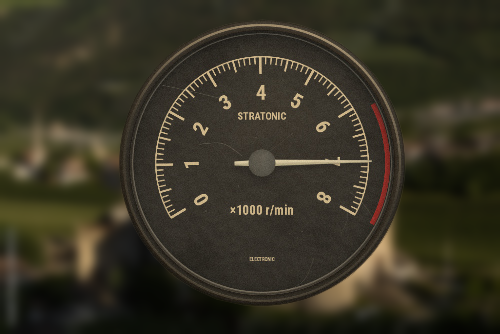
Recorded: rpm 7000
